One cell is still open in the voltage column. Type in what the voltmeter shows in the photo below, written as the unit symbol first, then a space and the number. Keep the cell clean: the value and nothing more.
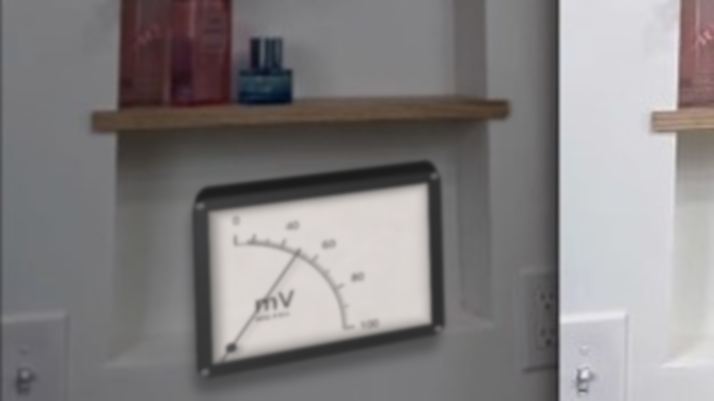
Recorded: mV 50
